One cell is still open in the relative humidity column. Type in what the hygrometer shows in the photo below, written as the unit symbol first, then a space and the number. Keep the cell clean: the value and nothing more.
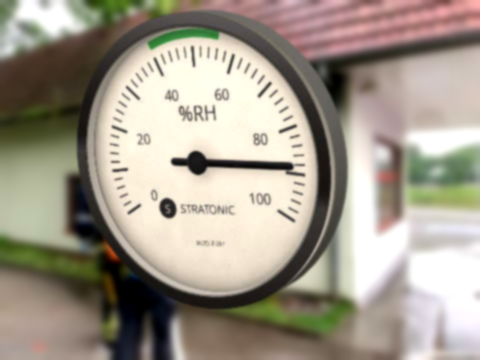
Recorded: % 88
